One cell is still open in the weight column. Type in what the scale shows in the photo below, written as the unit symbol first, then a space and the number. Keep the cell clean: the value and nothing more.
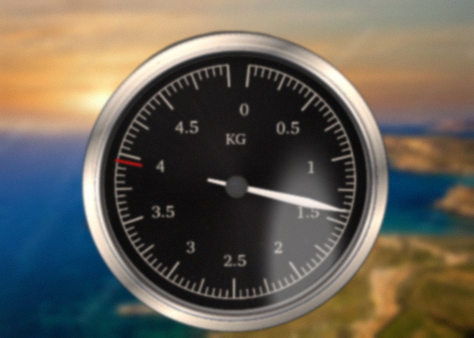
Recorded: kg 1.4
